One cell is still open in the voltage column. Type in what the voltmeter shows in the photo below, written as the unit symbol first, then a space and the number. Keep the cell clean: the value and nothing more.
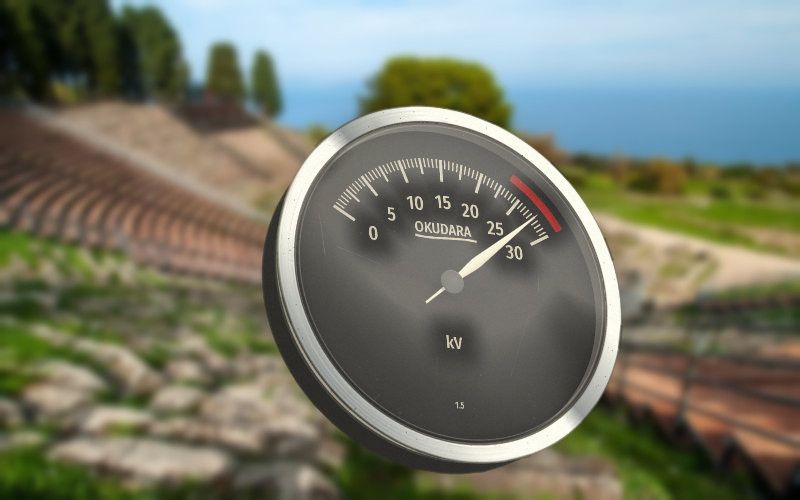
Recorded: kV 27.5
